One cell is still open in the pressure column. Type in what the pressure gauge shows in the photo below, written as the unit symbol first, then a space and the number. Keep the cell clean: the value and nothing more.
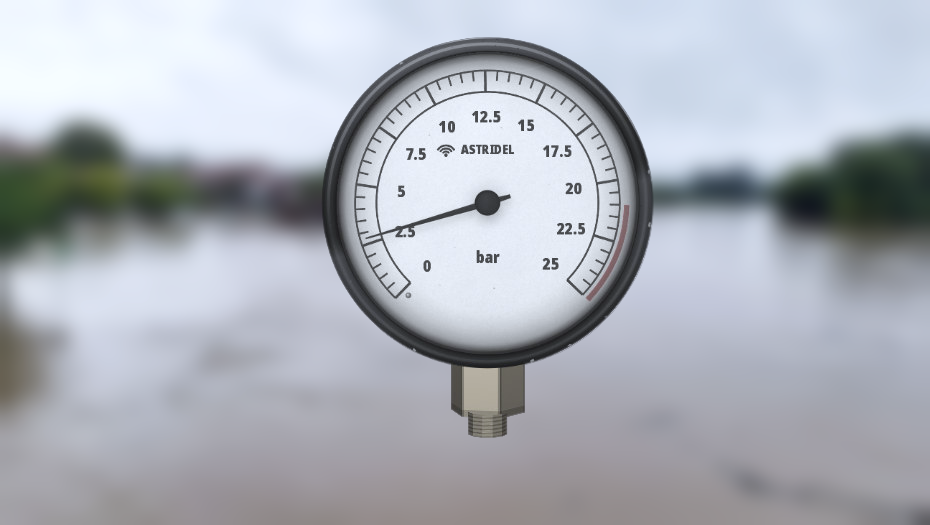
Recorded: bar 2.75
